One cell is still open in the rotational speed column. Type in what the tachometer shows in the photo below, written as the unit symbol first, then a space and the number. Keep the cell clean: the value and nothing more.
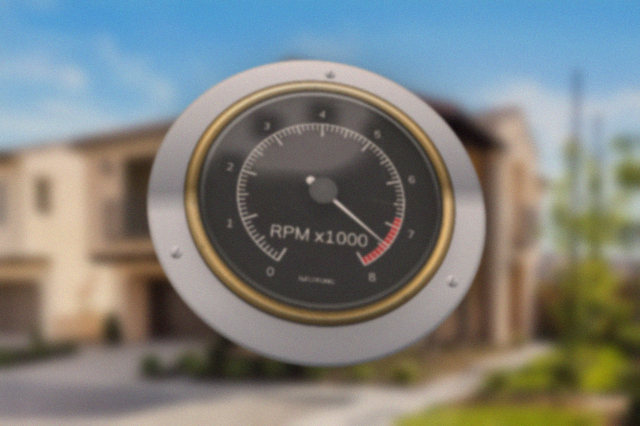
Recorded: rpm 7500
